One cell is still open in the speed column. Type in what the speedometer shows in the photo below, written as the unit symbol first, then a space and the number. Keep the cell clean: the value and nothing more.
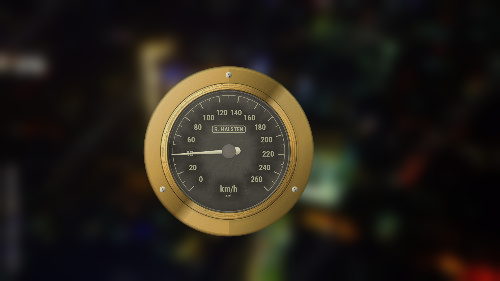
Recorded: km/h 40
